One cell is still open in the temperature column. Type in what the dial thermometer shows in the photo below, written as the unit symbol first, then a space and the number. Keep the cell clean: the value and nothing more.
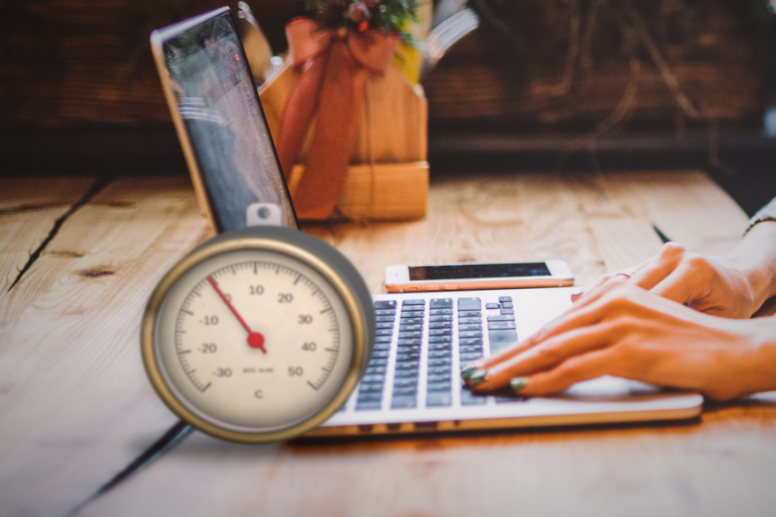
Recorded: °C 0
